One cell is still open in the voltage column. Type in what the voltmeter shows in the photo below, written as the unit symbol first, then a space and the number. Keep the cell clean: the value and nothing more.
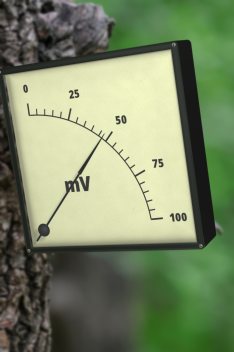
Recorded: mV 47.5
